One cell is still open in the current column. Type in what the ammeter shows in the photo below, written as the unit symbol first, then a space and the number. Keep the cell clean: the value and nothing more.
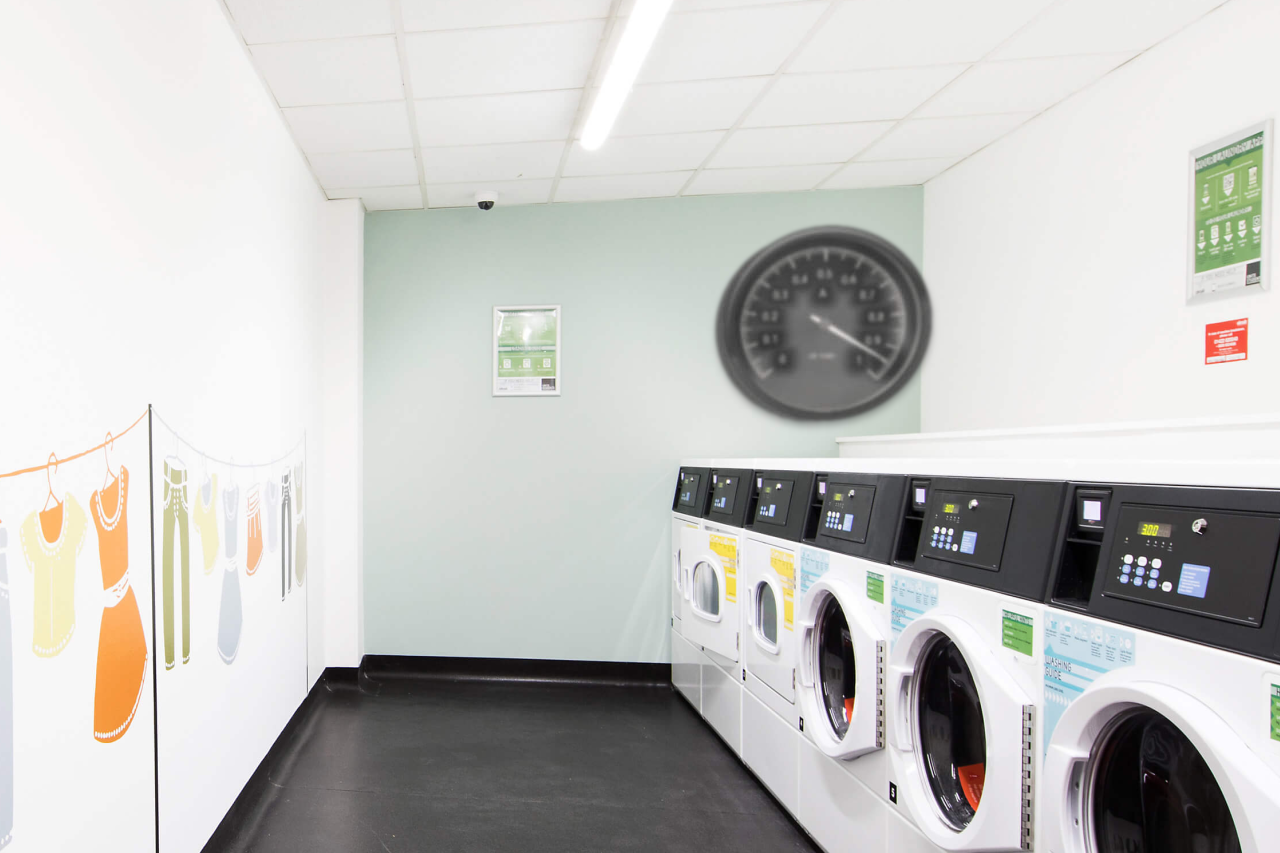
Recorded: A 0.95
